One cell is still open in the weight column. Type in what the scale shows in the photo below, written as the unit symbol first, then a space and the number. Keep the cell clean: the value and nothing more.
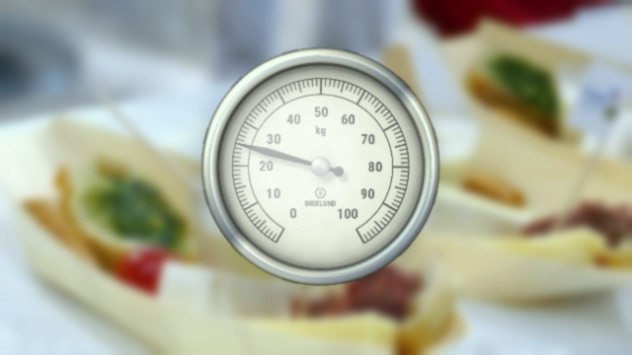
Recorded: kg 25
